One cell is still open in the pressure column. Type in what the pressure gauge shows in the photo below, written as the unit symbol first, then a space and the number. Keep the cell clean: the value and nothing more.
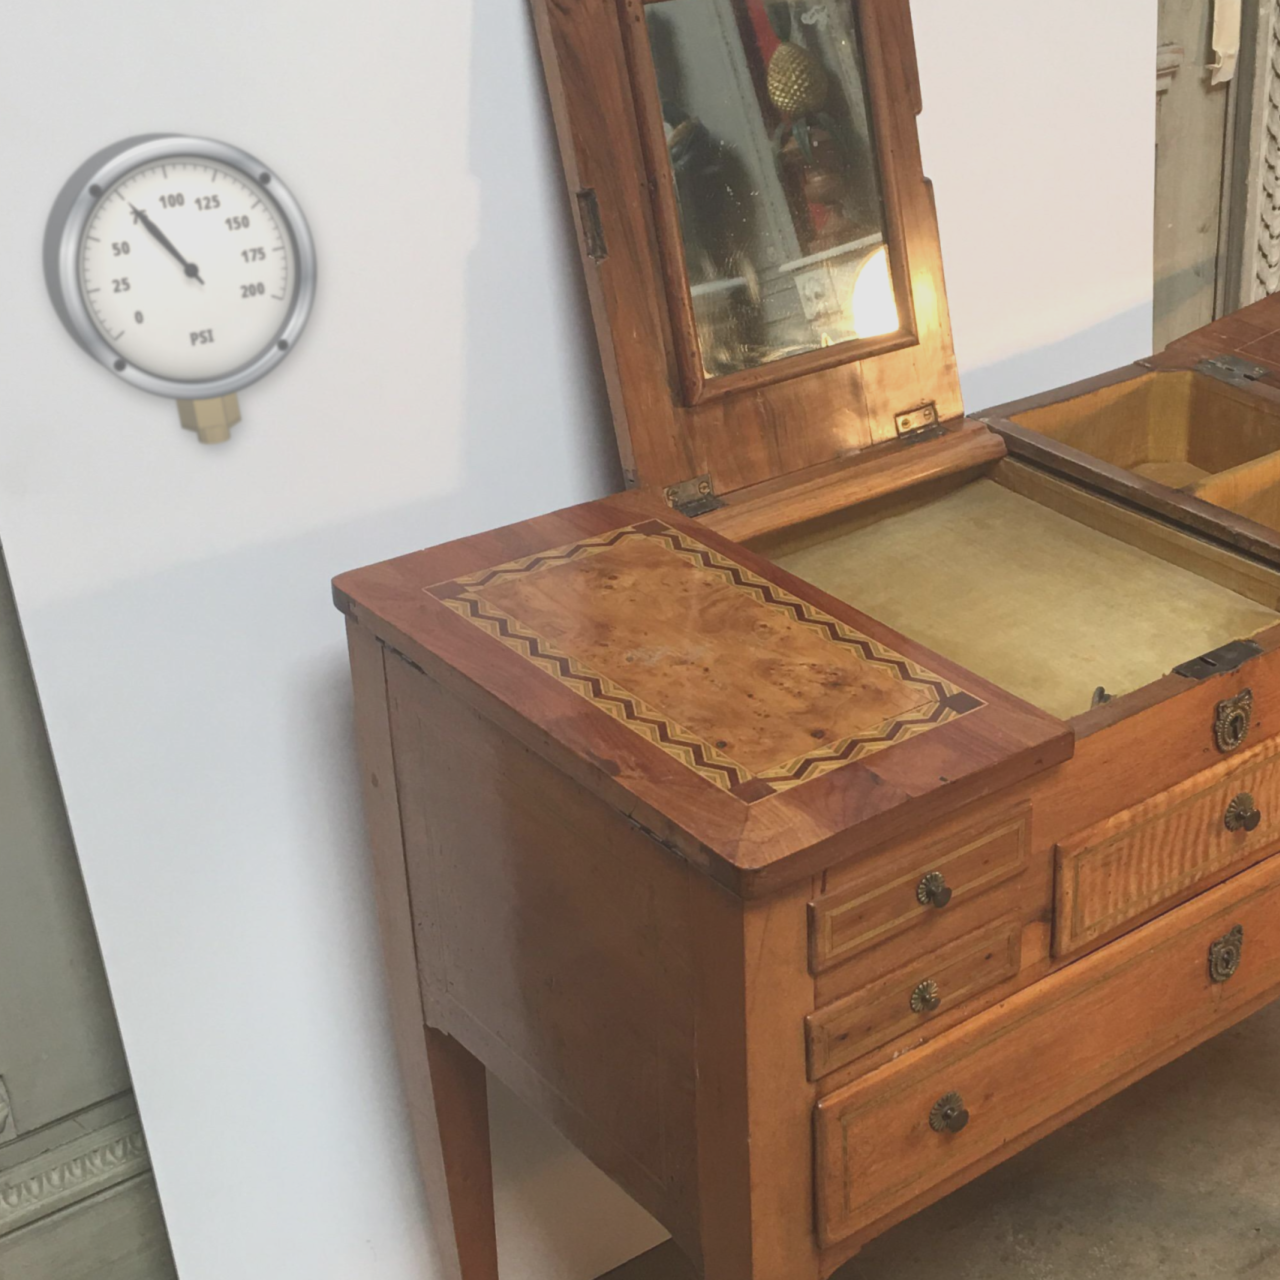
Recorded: psi 75
